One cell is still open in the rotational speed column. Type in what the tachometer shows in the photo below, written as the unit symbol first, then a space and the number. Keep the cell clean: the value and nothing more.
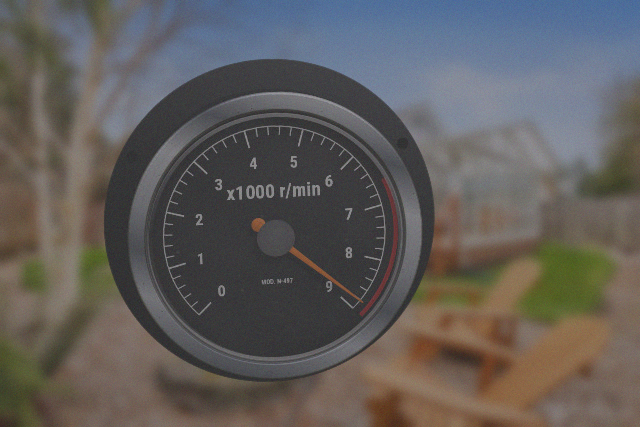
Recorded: rpm 8800
